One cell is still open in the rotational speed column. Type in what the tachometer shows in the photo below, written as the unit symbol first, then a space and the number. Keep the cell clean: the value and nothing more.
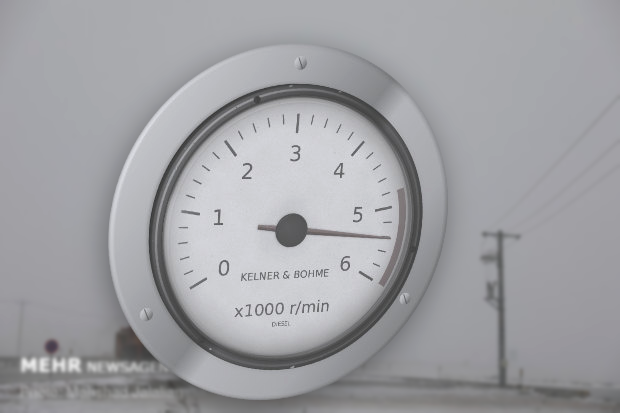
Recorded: rpm 5400
